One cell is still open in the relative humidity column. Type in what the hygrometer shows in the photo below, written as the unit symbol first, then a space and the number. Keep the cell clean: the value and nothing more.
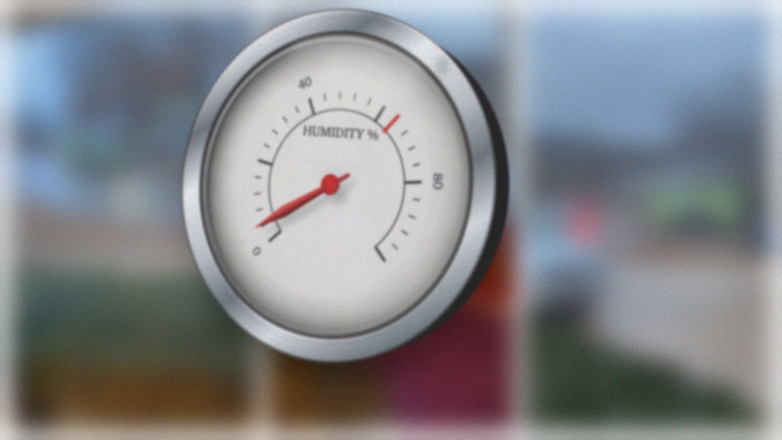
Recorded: % 4
